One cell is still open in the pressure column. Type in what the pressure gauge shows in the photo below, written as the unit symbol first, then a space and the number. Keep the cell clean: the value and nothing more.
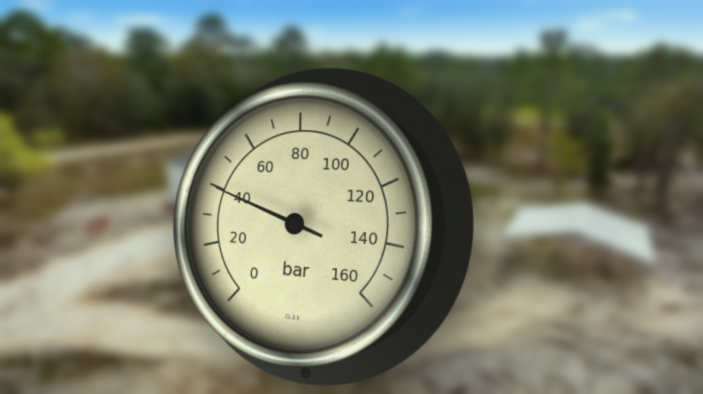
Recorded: bar 40
